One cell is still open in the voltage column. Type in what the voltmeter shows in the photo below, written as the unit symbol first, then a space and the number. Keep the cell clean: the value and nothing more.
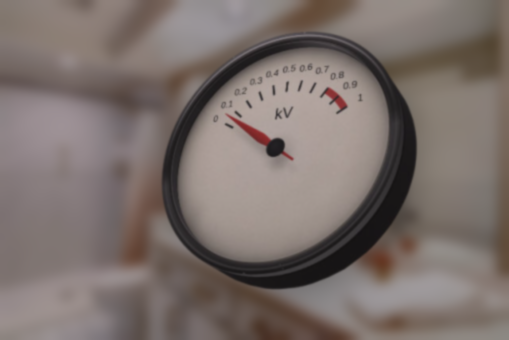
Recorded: kV 0.05
